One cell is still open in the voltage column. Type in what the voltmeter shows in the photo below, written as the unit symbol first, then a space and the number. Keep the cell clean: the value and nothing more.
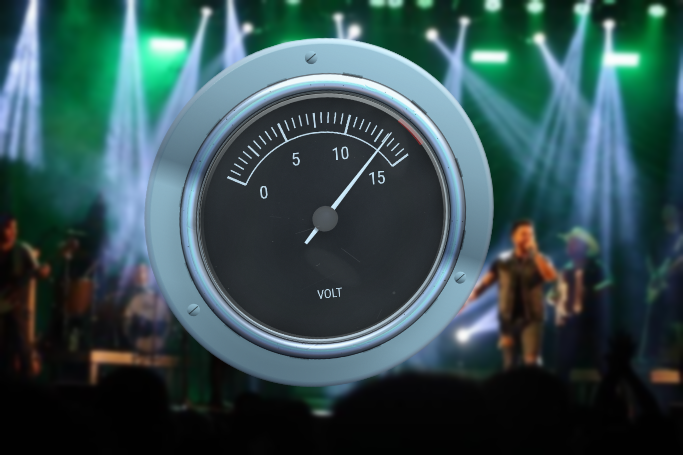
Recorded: V 13
